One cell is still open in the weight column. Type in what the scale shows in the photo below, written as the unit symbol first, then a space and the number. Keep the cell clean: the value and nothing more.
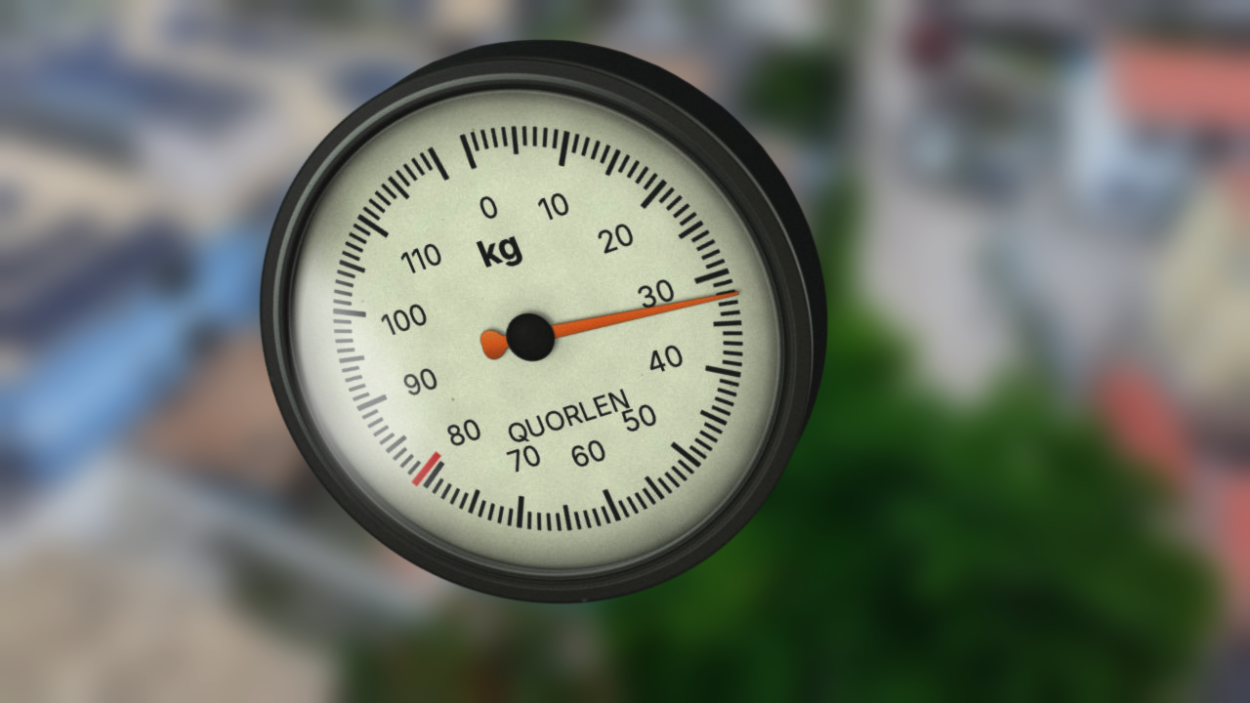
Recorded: kg 32
